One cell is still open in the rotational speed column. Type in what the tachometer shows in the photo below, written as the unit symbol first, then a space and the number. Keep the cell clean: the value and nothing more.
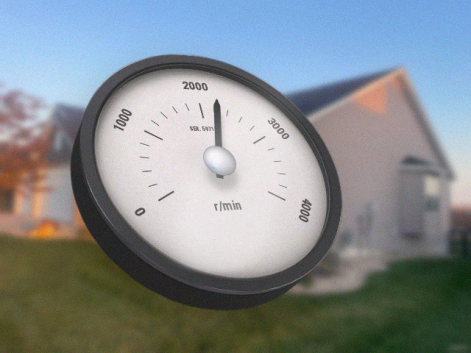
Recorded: rpm 2200
